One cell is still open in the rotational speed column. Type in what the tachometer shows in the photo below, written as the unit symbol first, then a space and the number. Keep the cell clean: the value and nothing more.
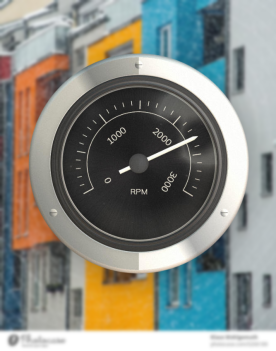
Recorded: rpm 2300
